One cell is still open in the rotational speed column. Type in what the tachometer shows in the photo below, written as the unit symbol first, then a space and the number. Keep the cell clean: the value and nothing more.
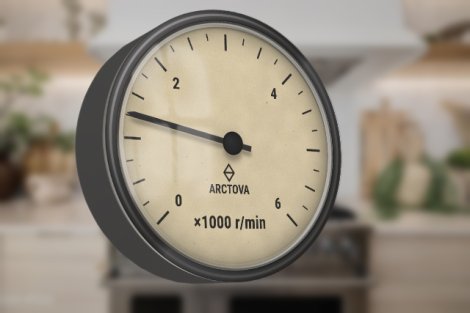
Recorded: rpm 1250
